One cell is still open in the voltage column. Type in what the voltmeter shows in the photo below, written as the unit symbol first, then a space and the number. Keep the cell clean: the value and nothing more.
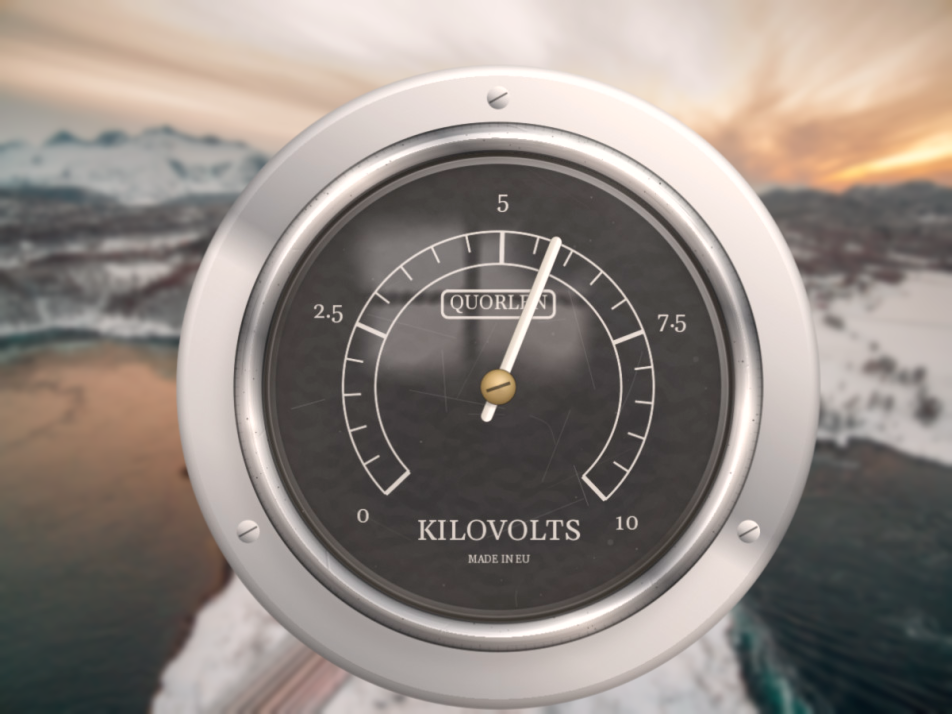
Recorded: kV 5.75
